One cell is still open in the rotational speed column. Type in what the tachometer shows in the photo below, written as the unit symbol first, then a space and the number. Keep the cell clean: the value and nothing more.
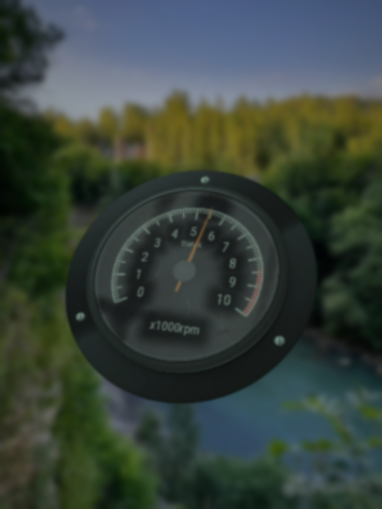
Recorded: rpm 5500
